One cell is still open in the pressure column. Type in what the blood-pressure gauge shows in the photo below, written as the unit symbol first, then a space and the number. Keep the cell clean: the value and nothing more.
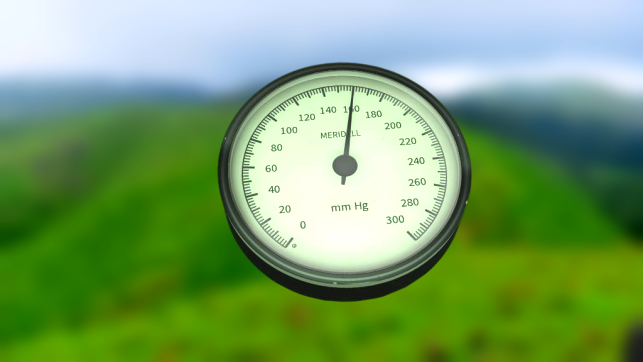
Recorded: mmHg 160
